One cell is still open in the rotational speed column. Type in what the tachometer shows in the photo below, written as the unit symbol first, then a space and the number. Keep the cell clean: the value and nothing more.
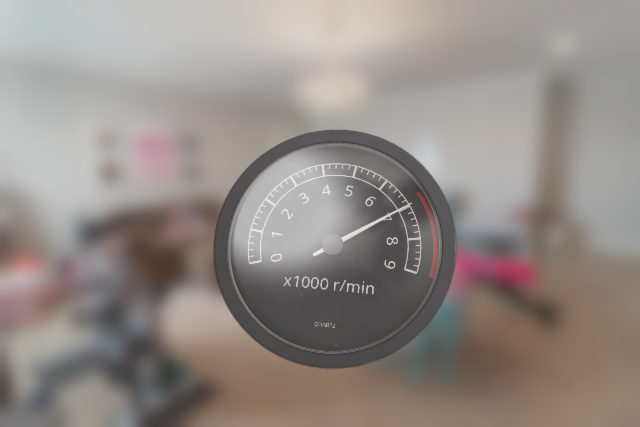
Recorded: rpm 7000
